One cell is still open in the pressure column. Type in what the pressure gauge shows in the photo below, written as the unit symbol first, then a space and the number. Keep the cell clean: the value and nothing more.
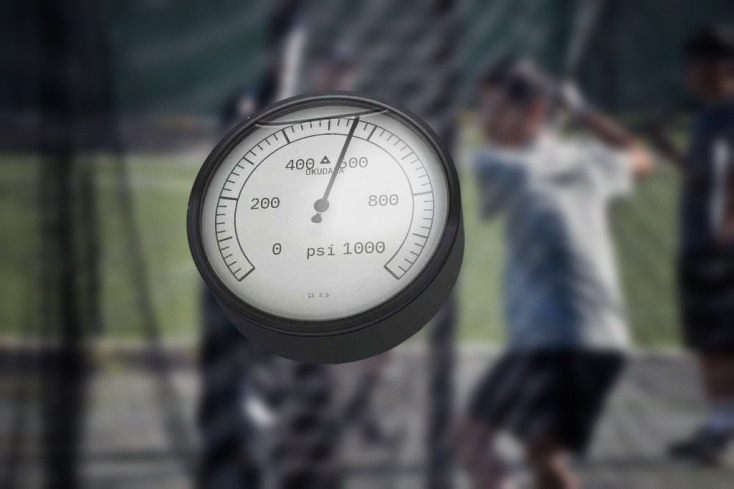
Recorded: psi 560
